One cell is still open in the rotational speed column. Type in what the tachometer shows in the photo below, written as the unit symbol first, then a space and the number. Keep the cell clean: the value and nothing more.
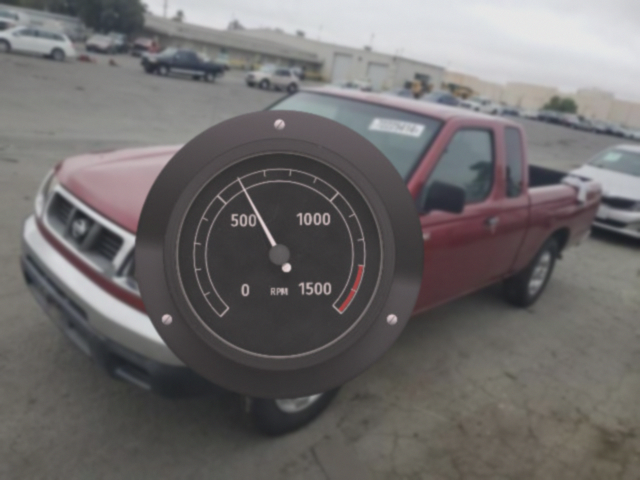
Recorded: rpm 600
